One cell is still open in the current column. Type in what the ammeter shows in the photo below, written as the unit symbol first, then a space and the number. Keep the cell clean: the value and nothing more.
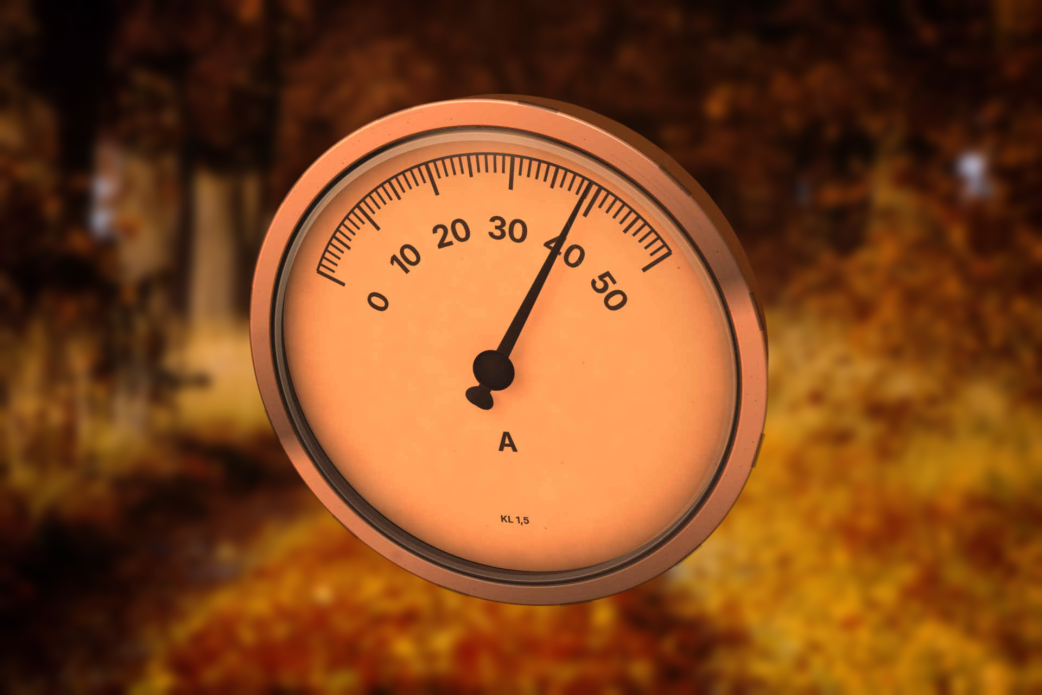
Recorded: A 39
